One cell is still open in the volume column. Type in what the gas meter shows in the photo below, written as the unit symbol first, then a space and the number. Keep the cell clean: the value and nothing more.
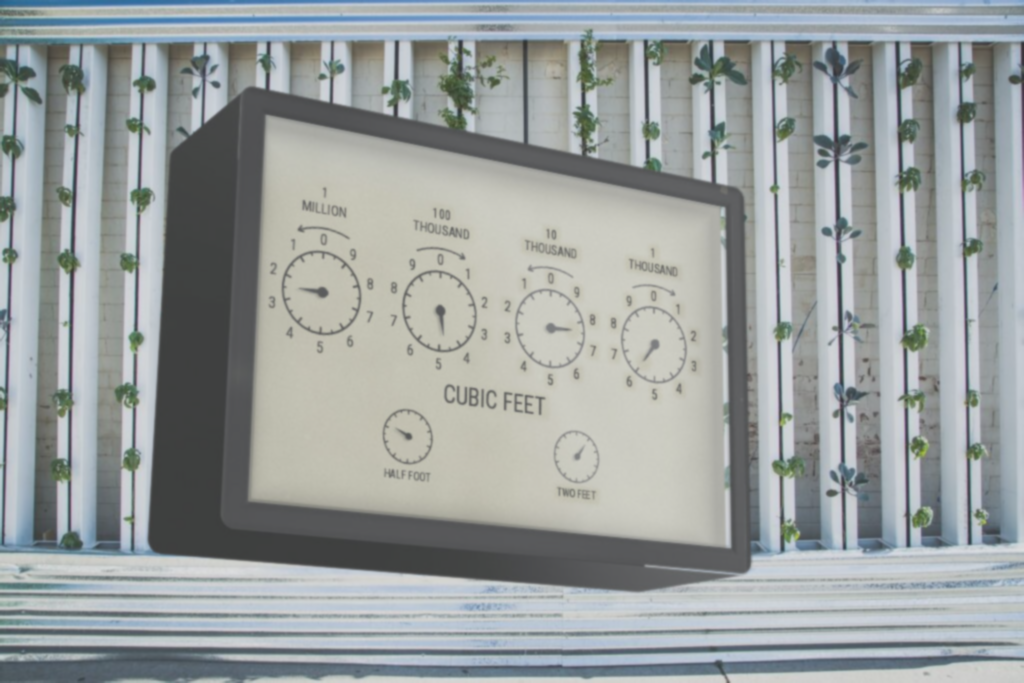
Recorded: ft³ 247600
